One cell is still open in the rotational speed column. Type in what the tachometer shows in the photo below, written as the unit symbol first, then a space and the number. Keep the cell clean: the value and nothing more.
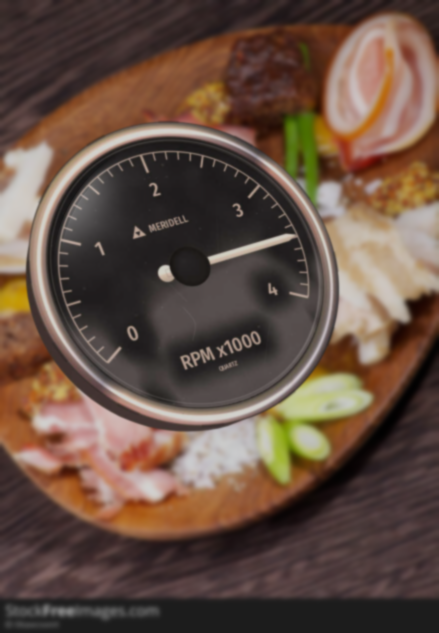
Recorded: rpm 3500
